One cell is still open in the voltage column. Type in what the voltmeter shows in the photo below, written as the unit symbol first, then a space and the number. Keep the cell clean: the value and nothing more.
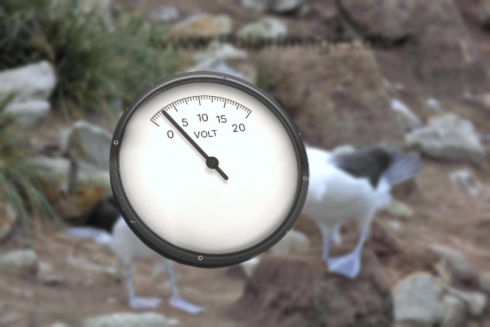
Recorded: V 2.5
